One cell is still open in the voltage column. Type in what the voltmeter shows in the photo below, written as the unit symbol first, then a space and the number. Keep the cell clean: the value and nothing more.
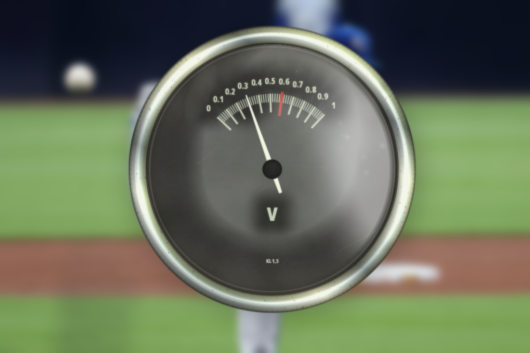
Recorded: V 0.3
